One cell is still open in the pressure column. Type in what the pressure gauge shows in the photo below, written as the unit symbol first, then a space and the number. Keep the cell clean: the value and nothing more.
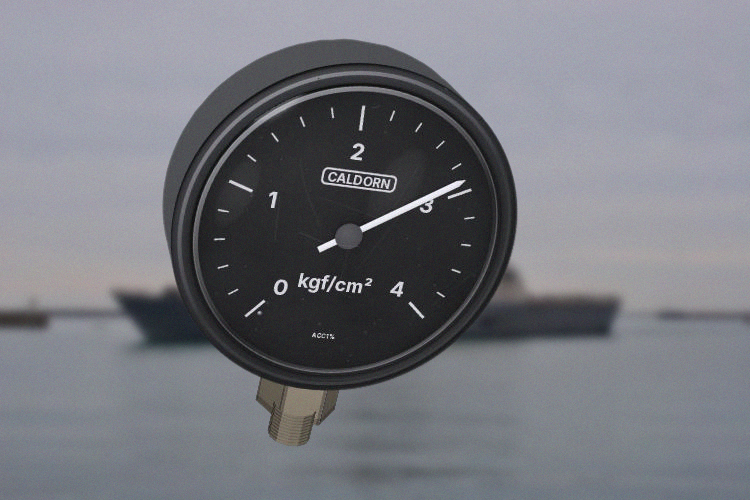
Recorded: kg/cm² 2.9
